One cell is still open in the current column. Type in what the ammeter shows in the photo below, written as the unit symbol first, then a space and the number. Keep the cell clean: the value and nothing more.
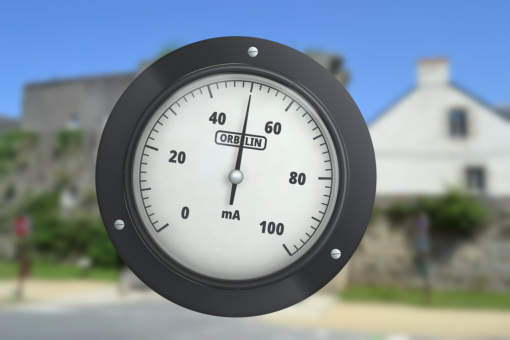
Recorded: mA 50
